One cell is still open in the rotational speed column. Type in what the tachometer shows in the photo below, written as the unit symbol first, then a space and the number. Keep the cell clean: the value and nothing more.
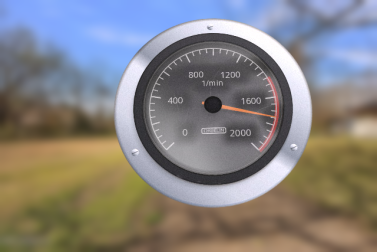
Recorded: rpm 1750
